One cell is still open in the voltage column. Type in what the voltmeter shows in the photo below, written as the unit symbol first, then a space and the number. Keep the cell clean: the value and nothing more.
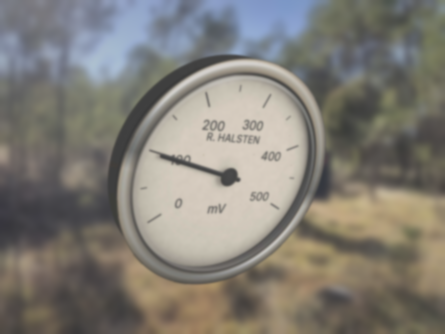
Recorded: mV 100
